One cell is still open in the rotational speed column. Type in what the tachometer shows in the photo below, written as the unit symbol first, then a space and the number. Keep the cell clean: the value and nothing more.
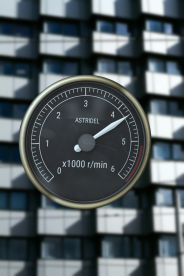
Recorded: rpm 4300
